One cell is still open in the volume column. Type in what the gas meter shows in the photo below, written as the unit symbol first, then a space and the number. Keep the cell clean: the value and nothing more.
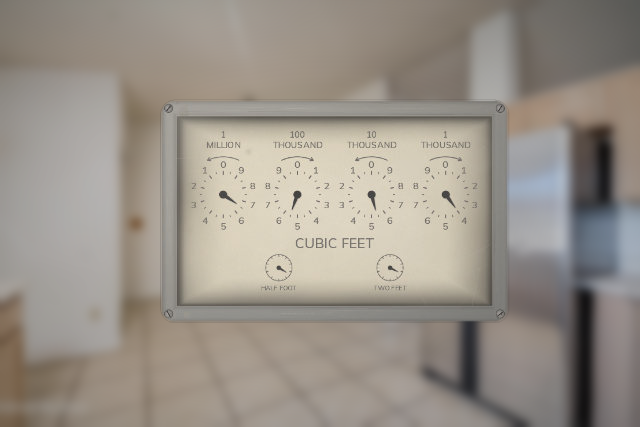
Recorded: ft³ 655400
